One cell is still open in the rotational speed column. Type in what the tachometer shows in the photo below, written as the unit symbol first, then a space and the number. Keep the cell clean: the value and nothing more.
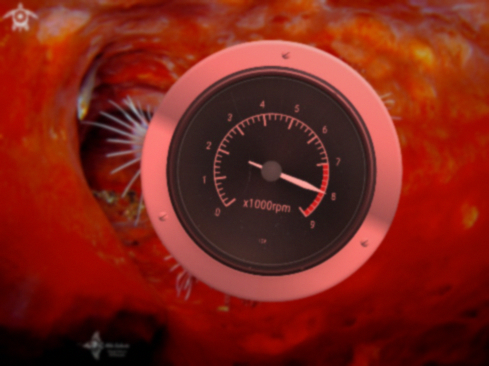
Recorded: rpm 8000
